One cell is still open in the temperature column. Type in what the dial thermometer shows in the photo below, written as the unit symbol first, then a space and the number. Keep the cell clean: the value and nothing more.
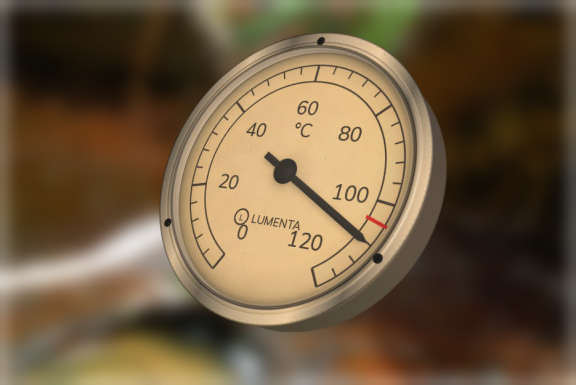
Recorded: °C 108
